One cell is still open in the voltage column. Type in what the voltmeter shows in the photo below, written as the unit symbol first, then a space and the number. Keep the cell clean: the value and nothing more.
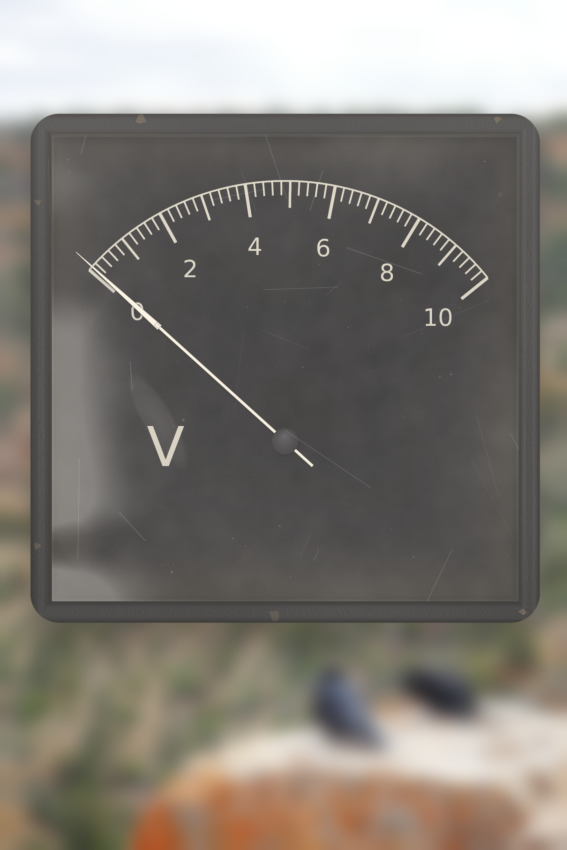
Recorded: V 0.1
